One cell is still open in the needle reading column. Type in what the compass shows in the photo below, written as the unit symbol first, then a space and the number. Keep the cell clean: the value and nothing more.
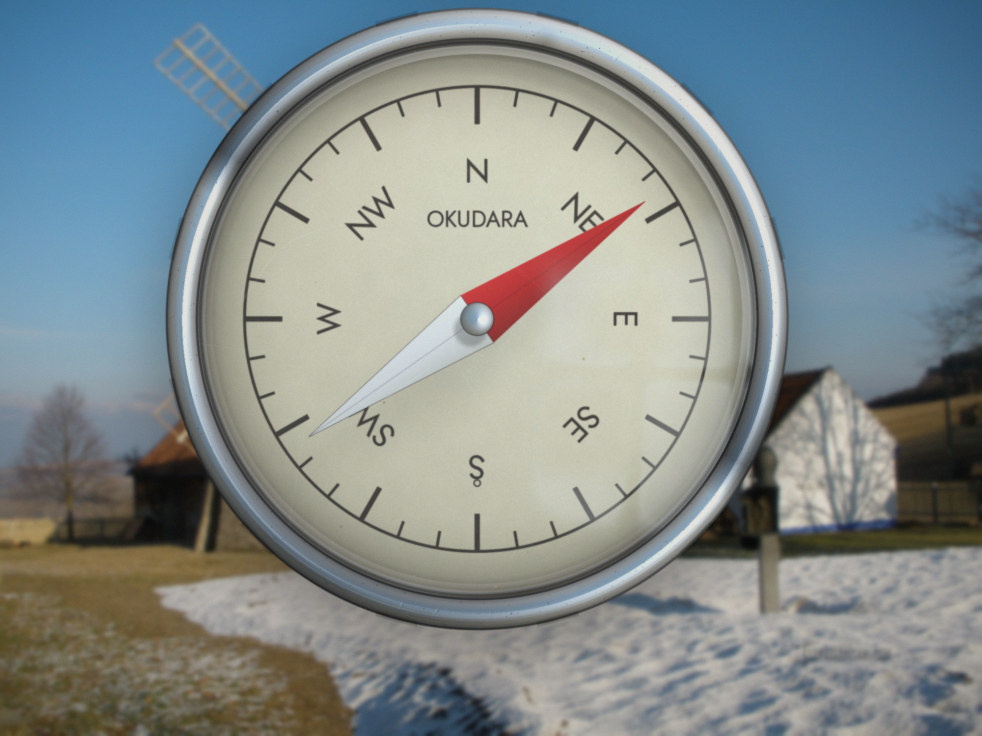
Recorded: ° 55
